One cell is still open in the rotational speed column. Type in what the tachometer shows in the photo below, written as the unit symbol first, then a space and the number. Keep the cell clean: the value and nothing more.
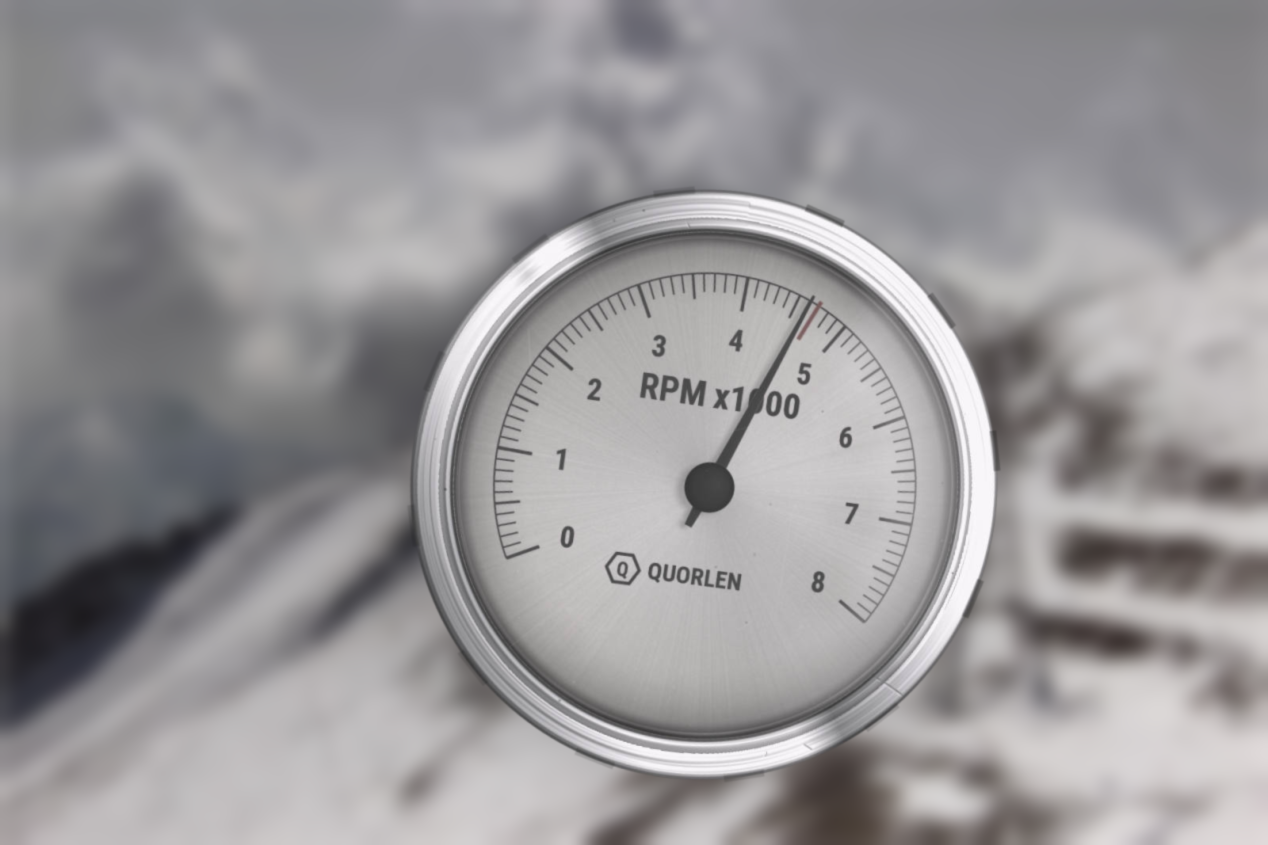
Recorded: rpm 4600
